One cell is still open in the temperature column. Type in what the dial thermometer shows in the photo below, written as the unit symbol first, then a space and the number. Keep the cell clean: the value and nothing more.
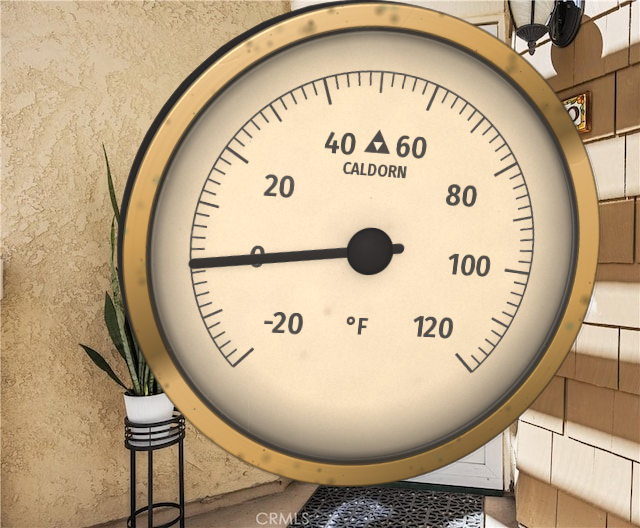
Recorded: °F 0
